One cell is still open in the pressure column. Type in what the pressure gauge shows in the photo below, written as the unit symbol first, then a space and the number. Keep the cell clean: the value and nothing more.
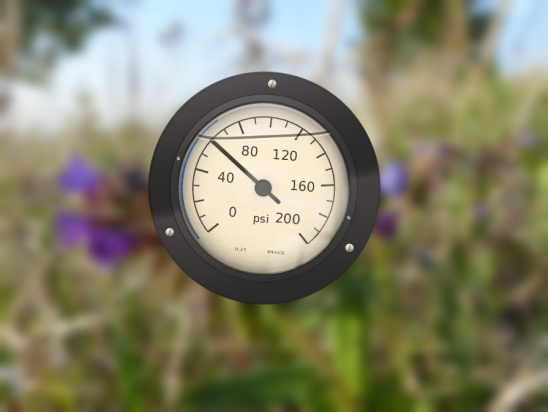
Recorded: psi 60
